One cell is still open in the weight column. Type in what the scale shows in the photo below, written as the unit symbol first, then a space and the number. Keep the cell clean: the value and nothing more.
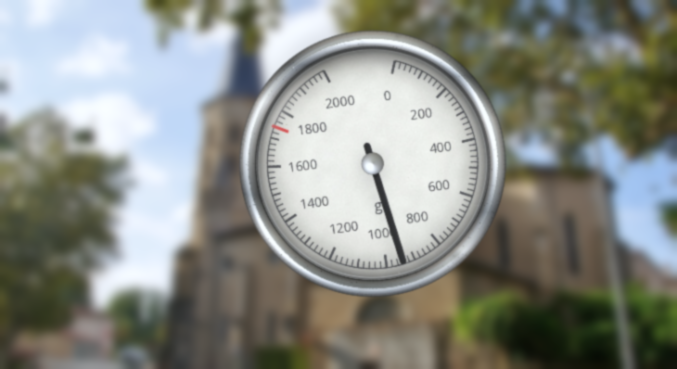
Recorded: g 940
